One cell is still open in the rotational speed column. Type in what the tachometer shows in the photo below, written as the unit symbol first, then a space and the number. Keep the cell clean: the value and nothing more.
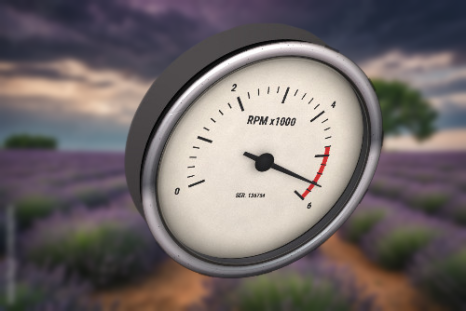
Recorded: rpm 5600
